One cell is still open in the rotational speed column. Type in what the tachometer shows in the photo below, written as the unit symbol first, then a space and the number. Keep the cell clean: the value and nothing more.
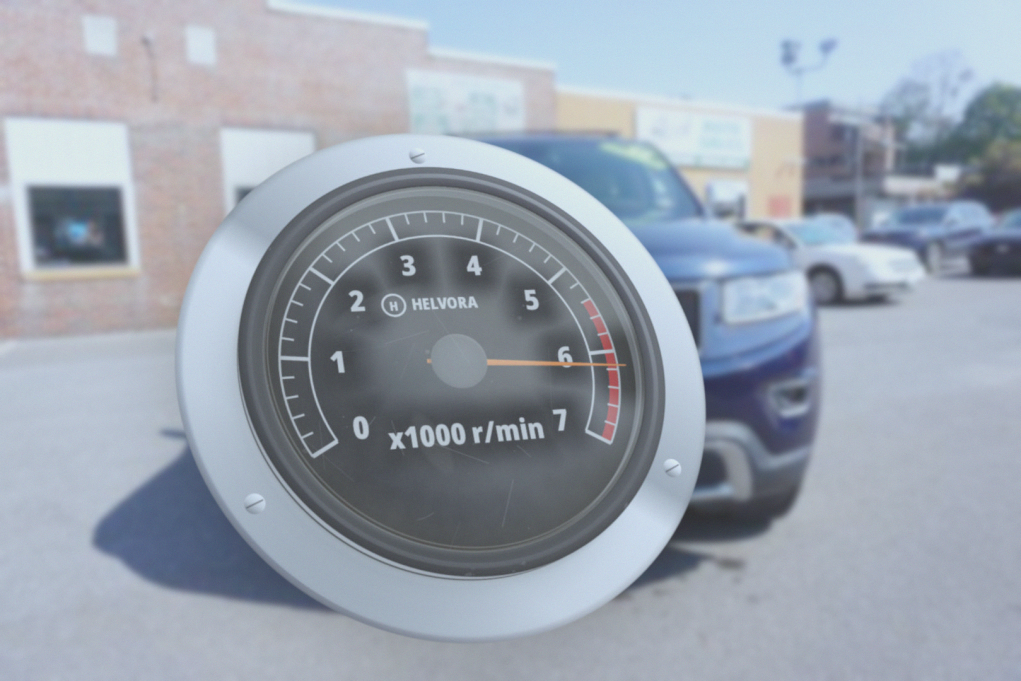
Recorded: rpm 6200
